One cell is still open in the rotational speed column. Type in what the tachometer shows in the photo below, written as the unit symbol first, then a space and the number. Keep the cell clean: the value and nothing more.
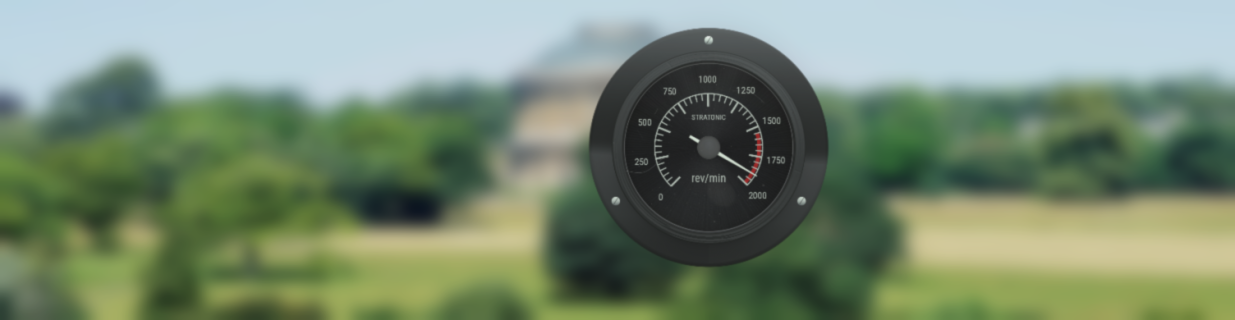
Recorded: rpm 1900
